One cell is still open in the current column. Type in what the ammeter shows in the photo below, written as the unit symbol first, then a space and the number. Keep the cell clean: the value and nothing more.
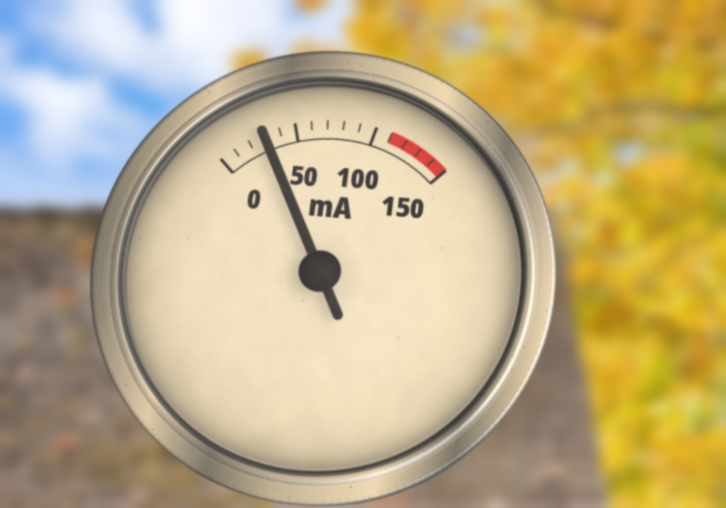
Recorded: mA 30
